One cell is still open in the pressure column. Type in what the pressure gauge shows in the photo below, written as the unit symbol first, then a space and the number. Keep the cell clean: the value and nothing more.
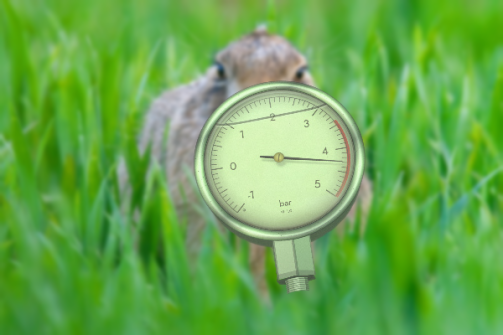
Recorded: bar 4.3
